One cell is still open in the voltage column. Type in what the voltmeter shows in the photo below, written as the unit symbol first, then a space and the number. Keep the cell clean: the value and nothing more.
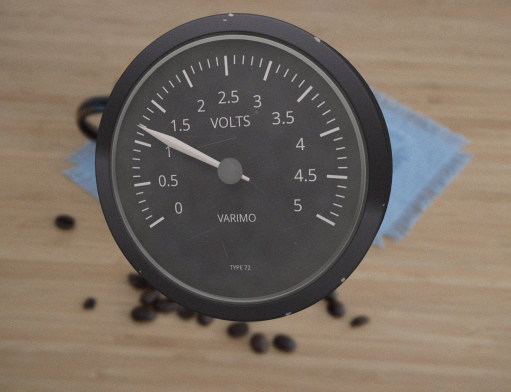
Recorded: V 1.2
